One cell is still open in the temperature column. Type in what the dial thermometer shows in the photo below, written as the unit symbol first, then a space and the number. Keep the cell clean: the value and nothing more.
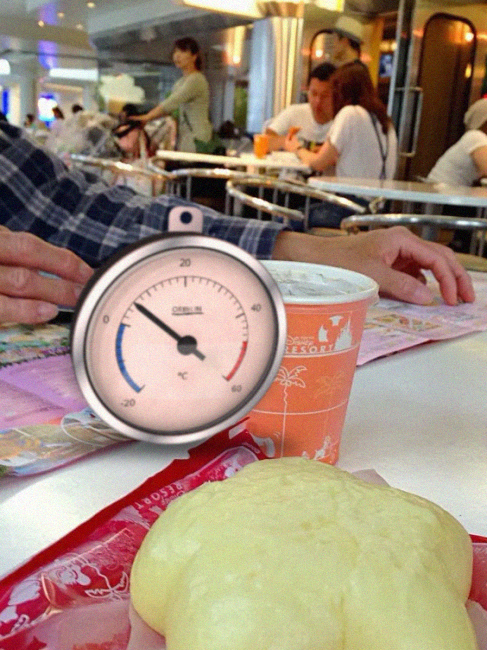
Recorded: °C 6
